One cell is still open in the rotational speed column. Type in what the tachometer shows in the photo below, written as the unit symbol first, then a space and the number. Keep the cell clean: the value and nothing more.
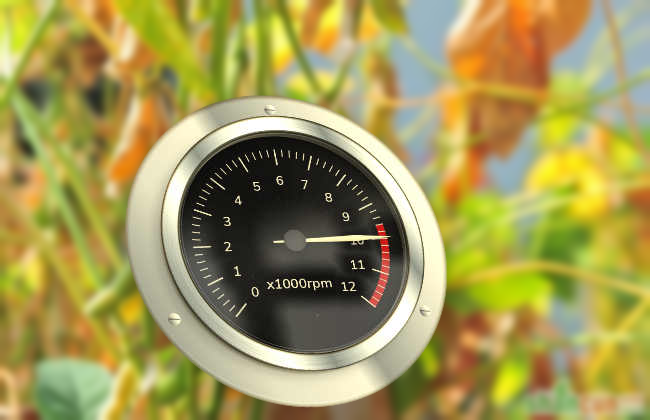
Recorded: rpm 10000
